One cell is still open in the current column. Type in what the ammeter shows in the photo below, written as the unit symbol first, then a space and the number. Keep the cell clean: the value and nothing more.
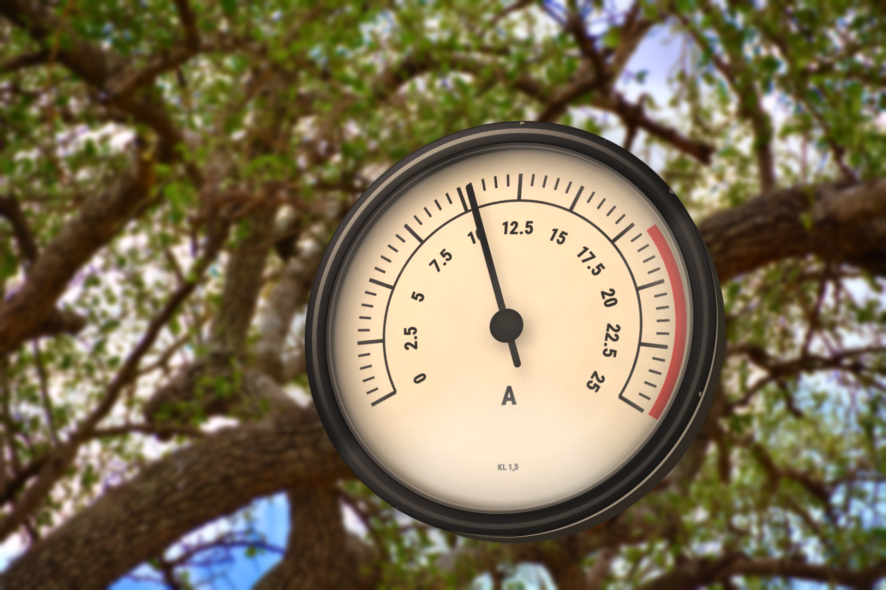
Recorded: A 10.5
